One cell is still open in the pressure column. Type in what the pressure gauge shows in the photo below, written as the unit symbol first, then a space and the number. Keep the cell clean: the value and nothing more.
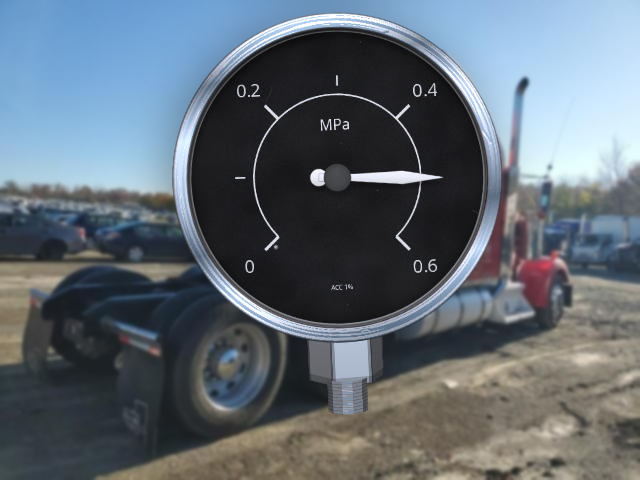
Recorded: MPa 0.5
